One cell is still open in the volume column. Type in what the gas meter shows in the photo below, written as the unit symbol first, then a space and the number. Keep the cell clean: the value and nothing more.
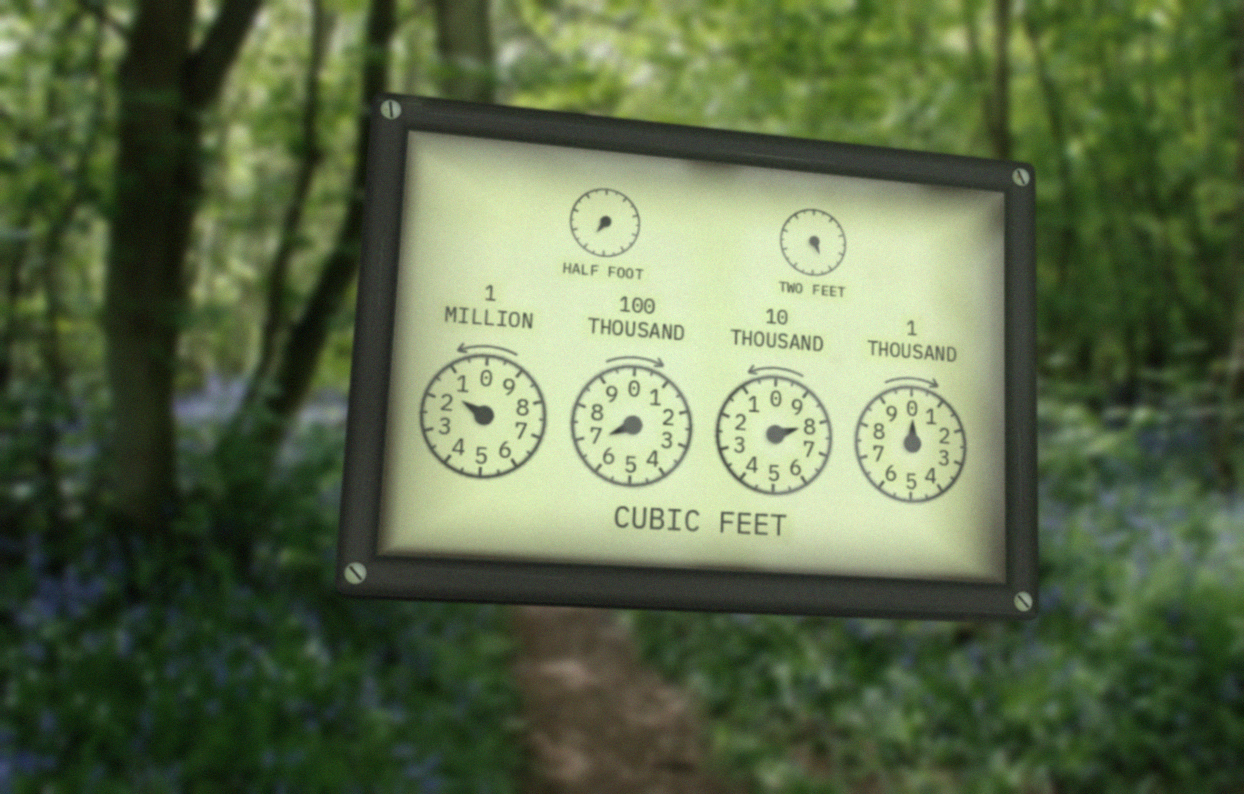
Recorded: ft³ 168000
